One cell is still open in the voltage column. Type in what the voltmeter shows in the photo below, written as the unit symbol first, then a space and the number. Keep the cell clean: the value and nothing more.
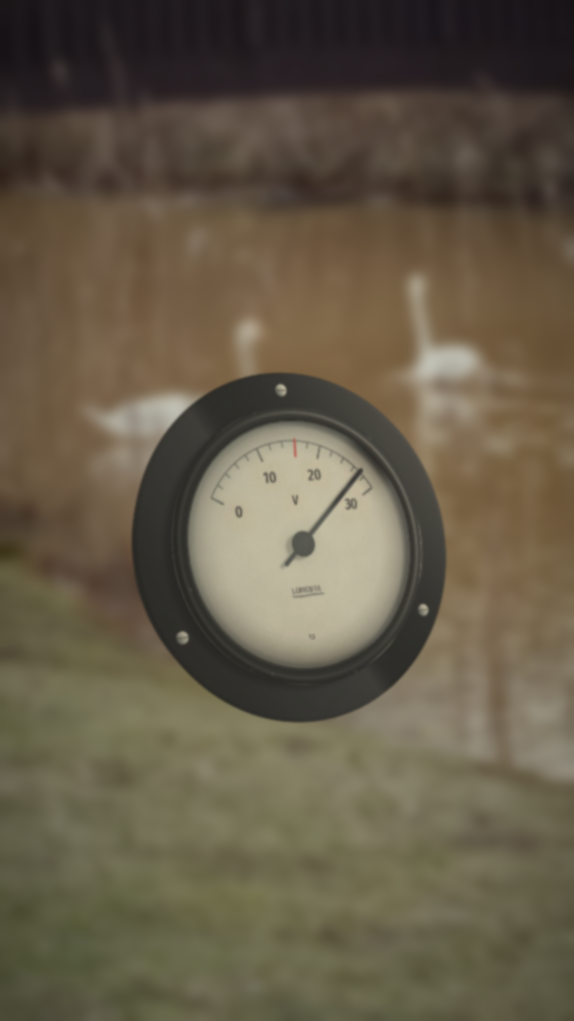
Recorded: V 27
